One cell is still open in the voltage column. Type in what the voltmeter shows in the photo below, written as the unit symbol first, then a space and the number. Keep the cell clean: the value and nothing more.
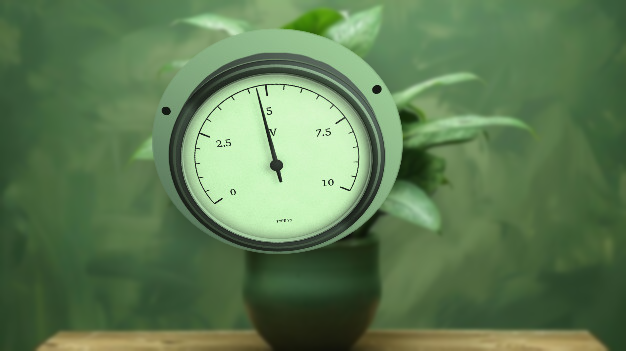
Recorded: V 4.75
